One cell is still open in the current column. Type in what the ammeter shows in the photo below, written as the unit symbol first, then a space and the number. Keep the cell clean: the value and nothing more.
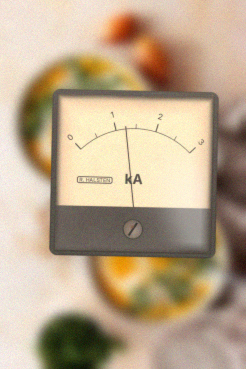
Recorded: kA 1.25
